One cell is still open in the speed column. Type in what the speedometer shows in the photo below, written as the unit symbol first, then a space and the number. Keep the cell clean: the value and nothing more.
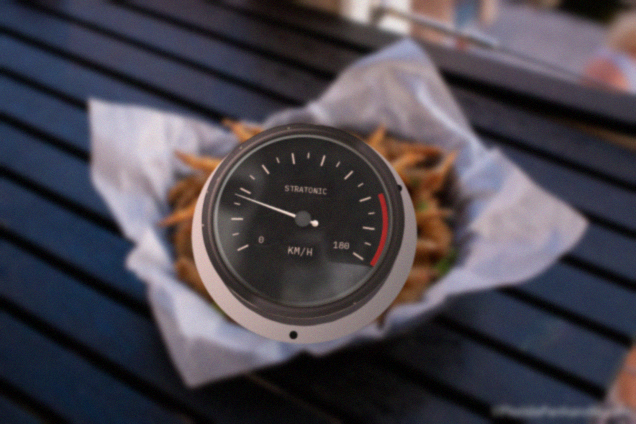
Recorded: km/h 35
